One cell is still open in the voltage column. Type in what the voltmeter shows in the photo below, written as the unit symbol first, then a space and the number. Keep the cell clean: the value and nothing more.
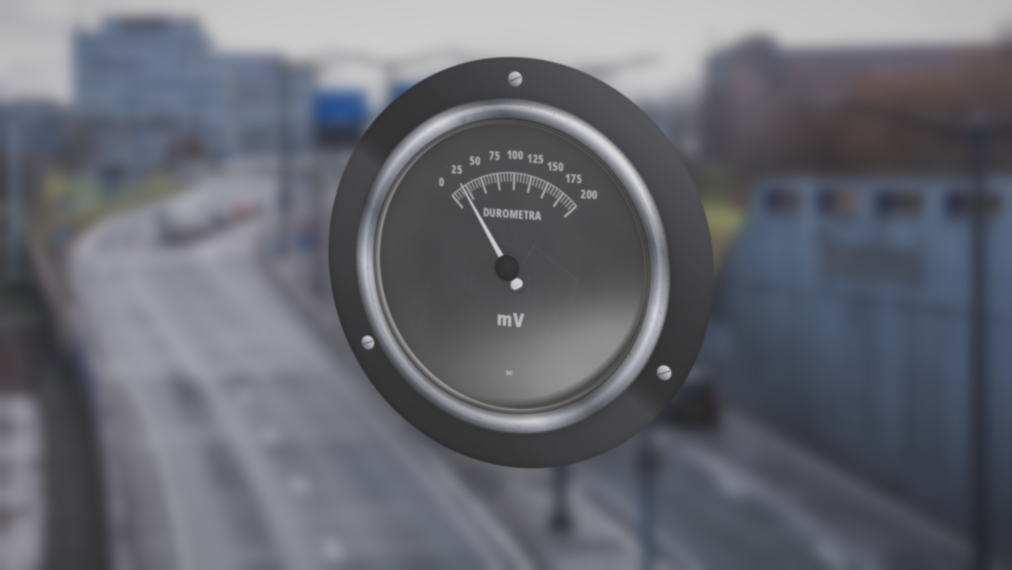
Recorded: mV 25
